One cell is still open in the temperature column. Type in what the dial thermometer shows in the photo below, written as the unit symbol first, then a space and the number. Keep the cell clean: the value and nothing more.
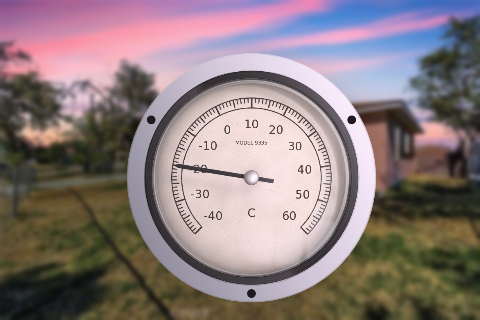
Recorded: °C -20
